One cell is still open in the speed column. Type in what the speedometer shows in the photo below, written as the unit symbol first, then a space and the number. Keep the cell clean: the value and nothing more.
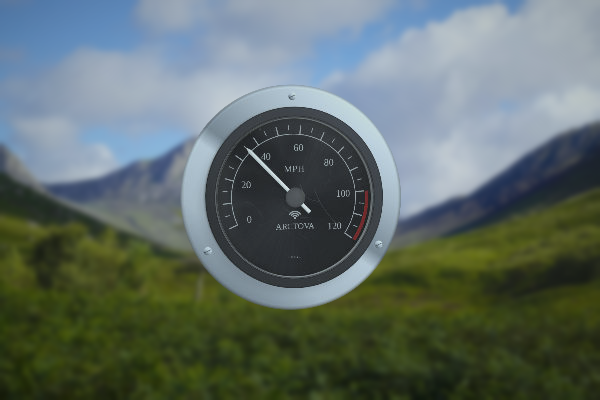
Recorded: mph 35
